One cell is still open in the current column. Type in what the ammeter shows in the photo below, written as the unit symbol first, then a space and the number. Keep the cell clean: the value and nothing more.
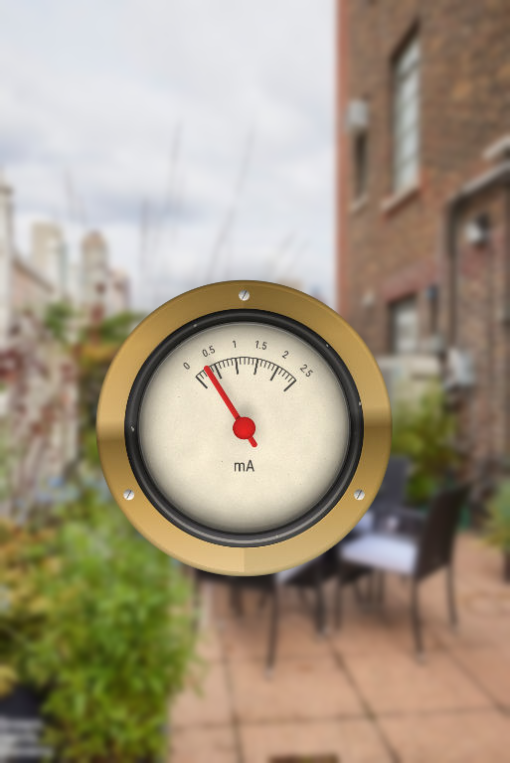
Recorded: mA 0.3
